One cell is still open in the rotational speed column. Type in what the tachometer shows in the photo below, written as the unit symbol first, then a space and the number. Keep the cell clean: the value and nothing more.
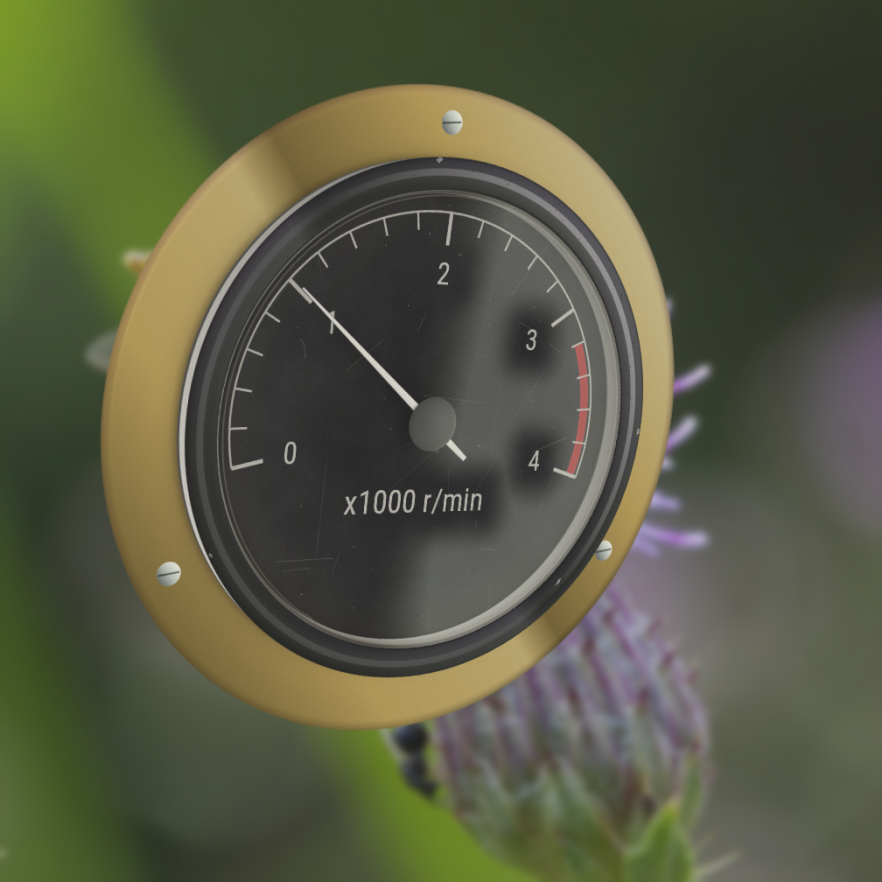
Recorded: rpm 1000
